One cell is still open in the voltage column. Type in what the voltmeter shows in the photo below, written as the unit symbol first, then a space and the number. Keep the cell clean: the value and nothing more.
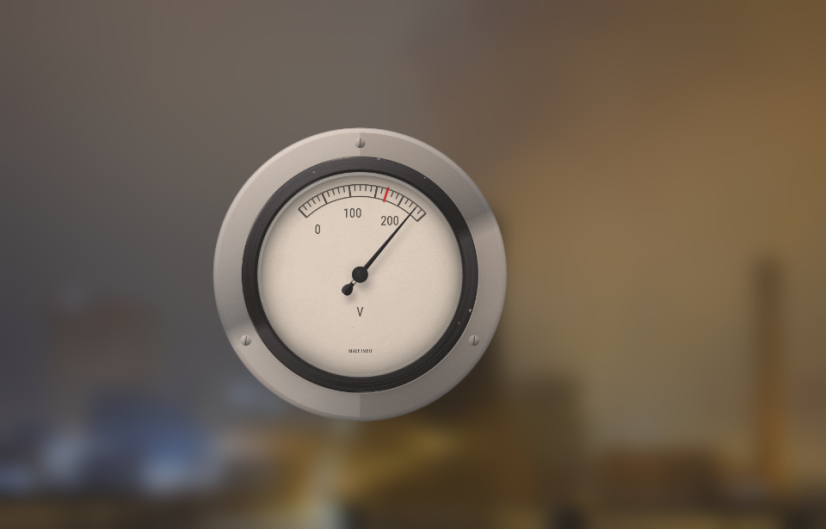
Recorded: V 230
